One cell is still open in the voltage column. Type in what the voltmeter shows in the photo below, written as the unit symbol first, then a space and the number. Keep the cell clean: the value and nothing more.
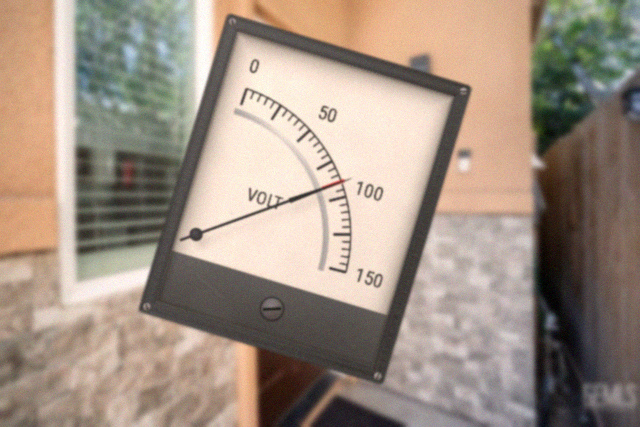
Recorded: V 90
